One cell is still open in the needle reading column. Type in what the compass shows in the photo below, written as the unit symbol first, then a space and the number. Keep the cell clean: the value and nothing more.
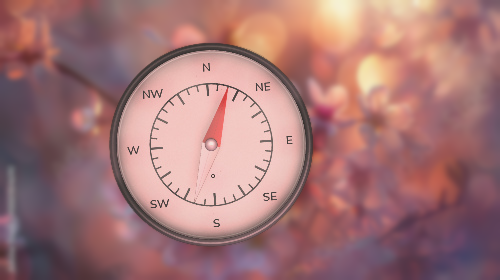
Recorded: ° 20
